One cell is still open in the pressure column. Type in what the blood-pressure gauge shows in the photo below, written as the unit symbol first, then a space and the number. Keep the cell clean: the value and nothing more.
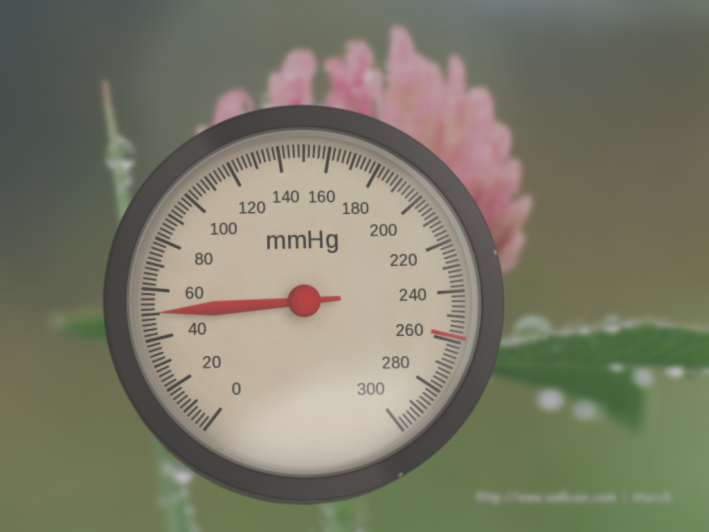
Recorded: mmHg 50
